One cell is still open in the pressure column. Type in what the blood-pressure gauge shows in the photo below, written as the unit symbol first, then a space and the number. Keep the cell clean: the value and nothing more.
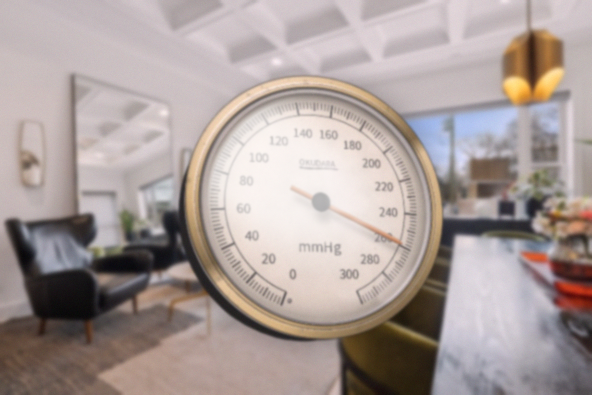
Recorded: mmHg 260
